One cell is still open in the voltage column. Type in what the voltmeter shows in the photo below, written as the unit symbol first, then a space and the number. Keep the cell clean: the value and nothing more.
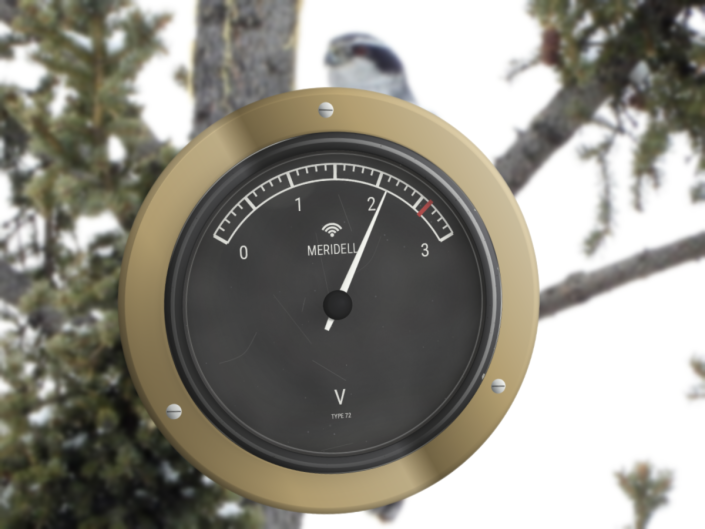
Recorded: V 2.1
